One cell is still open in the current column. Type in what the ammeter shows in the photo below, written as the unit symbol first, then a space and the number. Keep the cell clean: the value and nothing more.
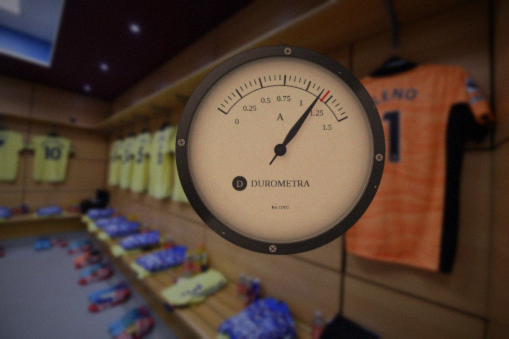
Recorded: A 1.15
